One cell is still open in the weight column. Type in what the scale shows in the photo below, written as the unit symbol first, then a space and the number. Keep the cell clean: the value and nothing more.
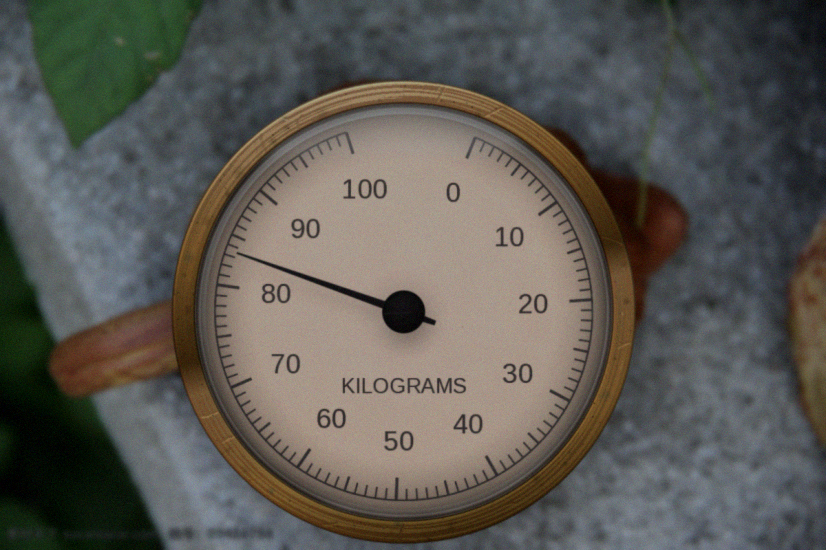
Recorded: kg 83.5
